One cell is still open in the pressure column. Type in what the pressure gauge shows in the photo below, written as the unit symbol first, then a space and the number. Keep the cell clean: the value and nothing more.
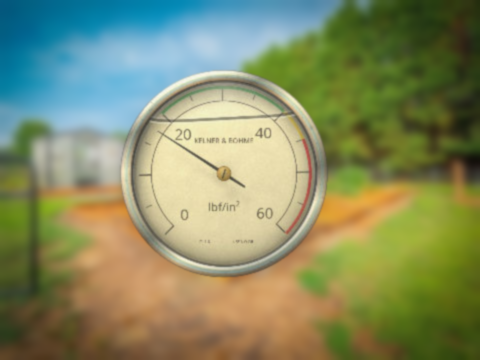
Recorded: psi 17.5
